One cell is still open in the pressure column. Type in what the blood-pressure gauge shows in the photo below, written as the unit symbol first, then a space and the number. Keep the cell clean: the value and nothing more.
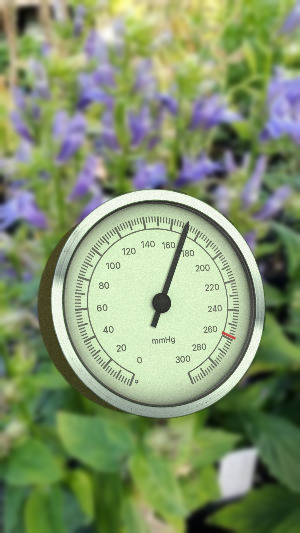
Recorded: mmHg 170
